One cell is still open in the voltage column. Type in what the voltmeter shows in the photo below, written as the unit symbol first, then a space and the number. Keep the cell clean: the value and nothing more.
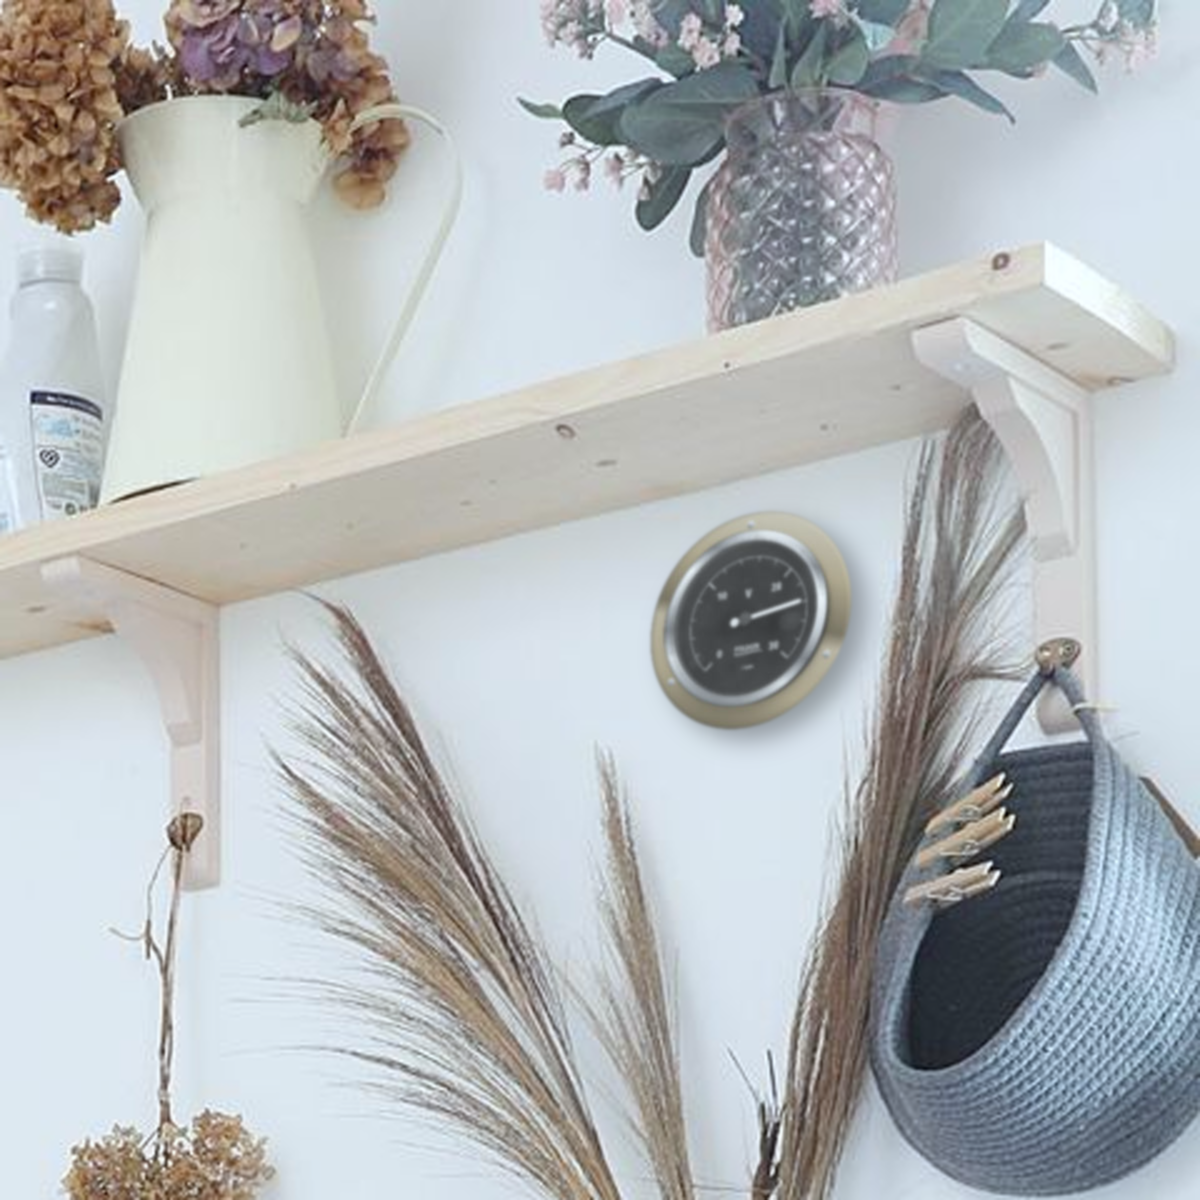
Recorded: V 24
